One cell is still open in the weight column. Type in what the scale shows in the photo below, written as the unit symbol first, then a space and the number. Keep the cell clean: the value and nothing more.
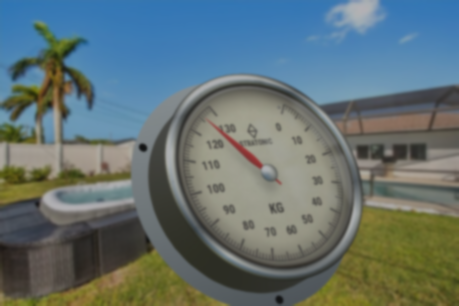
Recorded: kg 125
